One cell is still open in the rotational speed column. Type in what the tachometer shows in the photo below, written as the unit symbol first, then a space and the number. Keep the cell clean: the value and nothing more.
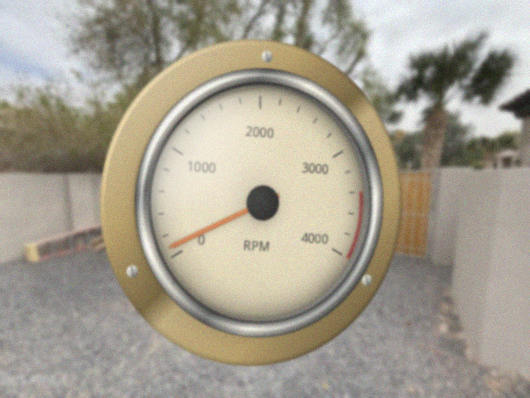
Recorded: rpm 100
